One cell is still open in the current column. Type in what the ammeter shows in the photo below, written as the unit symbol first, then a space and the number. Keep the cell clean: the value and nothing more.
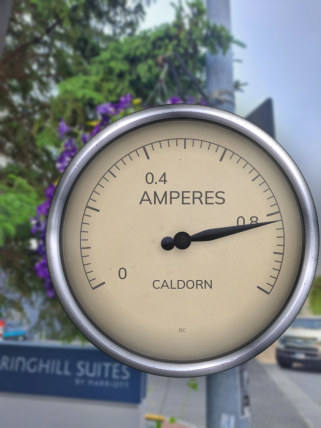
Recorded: A 0.82
